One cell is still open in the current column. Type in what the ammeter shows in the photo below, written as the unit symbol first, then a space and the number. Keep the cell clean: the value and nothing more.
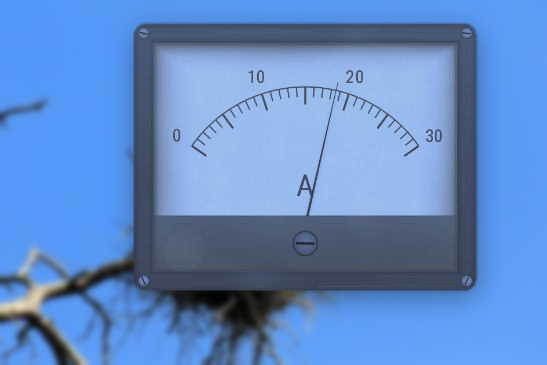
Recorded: A 18.5
